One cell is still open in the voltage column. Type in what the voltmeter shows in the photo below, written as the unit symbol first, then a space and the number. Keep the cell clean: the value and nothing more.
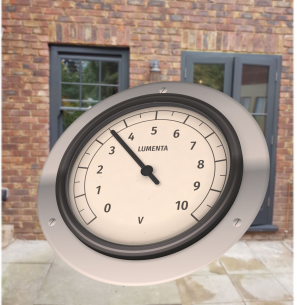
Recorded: V 3.5
